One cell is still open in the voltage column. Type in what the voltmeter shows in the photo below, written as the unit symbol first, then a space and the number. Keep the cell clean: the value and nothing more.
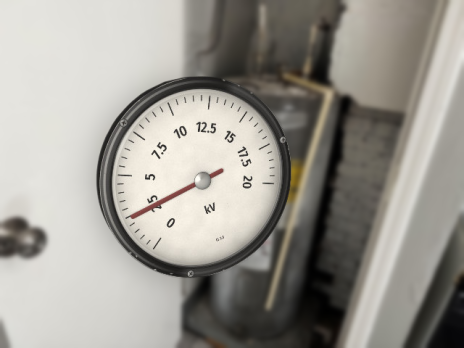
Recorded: kV 2.5
